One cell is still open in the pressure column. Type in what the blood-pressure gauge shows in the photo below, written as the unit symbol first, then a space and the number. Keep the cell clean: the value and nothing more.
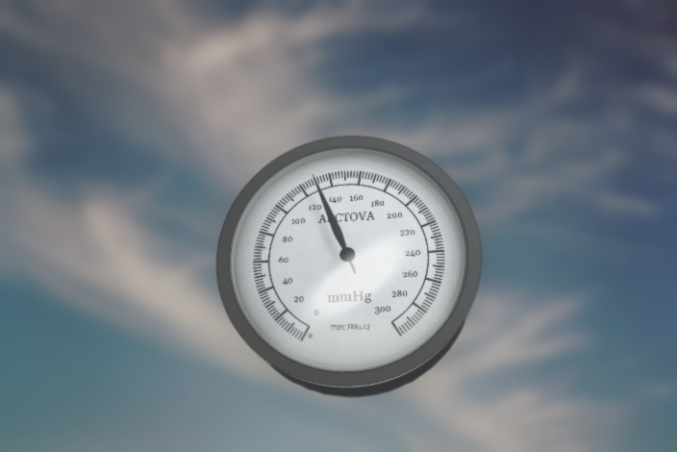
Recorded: mmHg 130
